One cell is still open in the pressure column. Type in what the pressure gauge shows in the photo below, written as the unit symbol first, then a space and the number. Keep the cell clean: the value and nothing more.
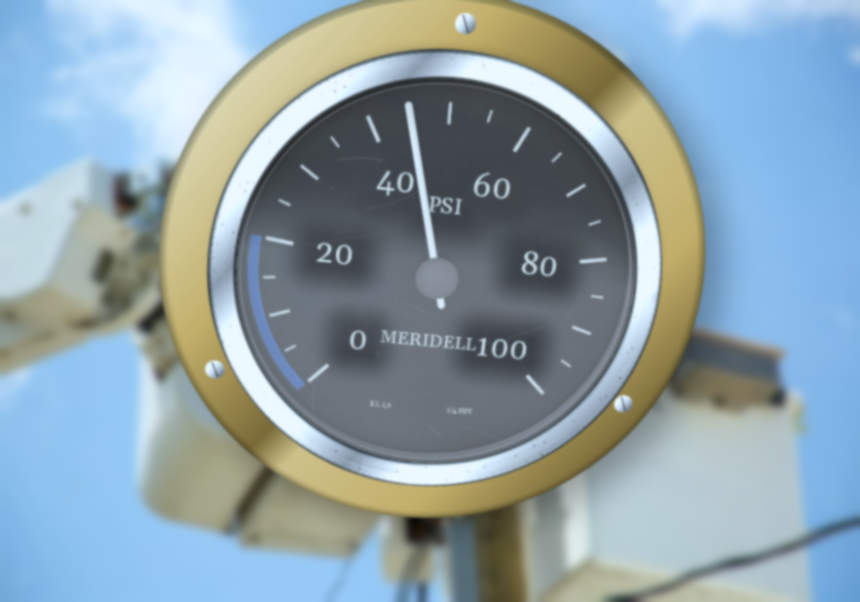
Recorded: psi 45
